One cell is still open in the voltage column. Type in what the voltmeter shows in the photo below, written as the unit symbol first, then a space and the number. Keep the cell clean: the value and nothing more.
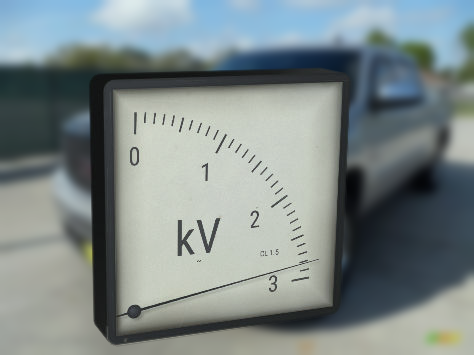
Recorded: kV 2.8
